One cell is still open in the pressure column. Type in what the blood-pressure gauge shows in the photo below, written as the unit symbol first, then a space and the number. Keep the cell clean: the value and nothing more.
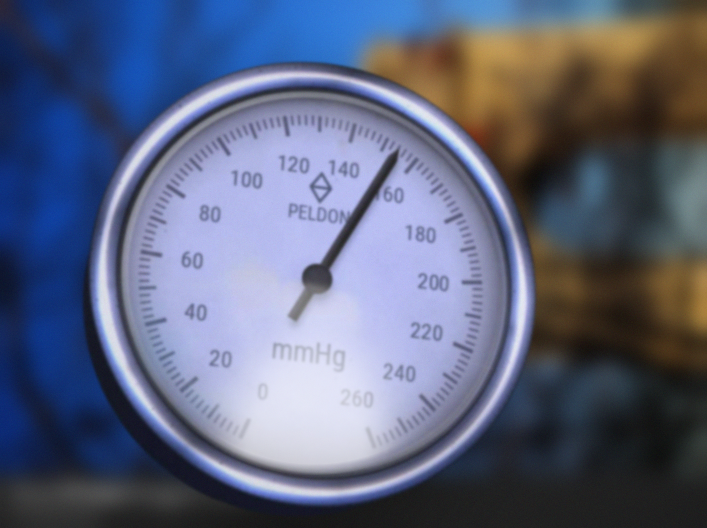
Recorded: mmHg 154
